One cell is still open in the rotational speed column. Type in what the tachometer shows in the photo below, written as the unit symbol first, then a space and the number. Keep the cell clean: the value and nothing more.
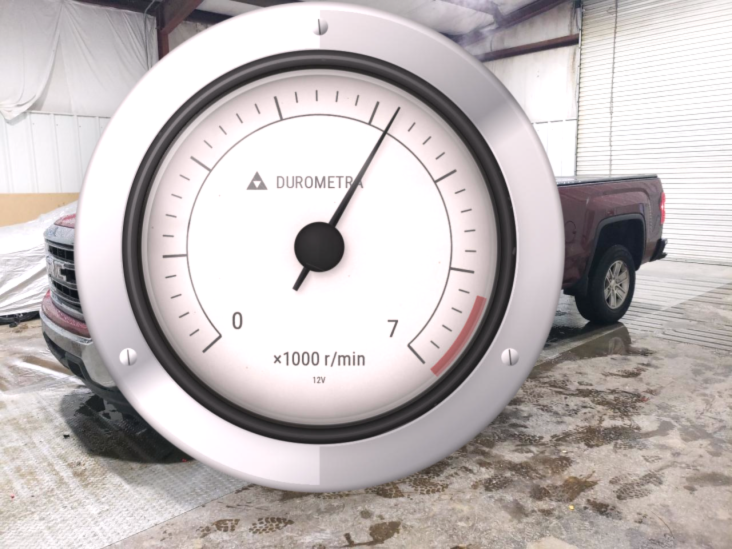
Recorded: rpm 4200
